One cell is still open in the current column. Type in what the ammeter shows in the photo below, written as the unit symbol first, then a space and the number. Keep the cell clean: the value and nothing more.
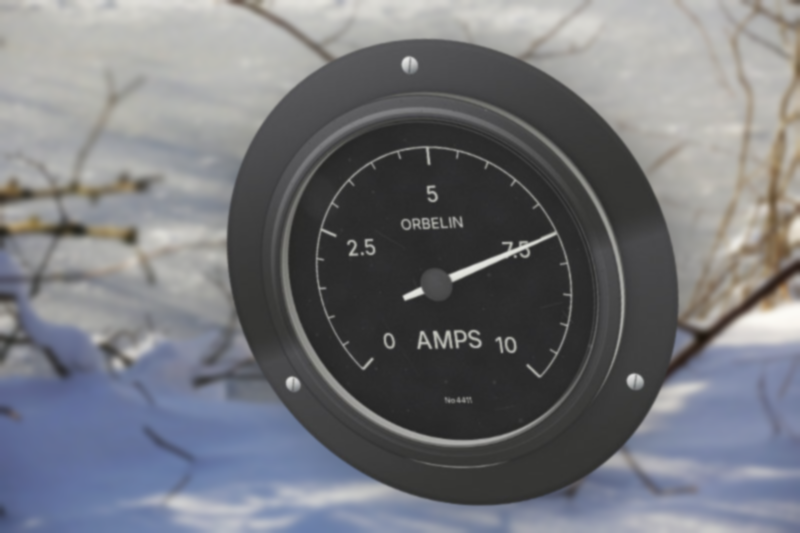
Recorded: A 7.5
